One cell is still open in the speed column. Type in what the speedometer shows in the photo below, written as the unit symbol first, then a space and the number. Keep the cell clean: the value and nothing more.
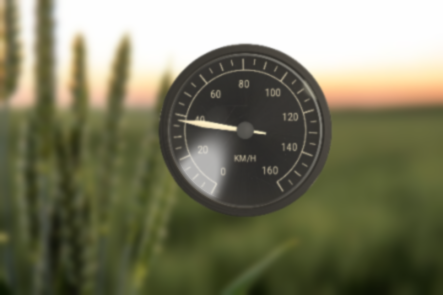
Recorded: km/h 37.5
